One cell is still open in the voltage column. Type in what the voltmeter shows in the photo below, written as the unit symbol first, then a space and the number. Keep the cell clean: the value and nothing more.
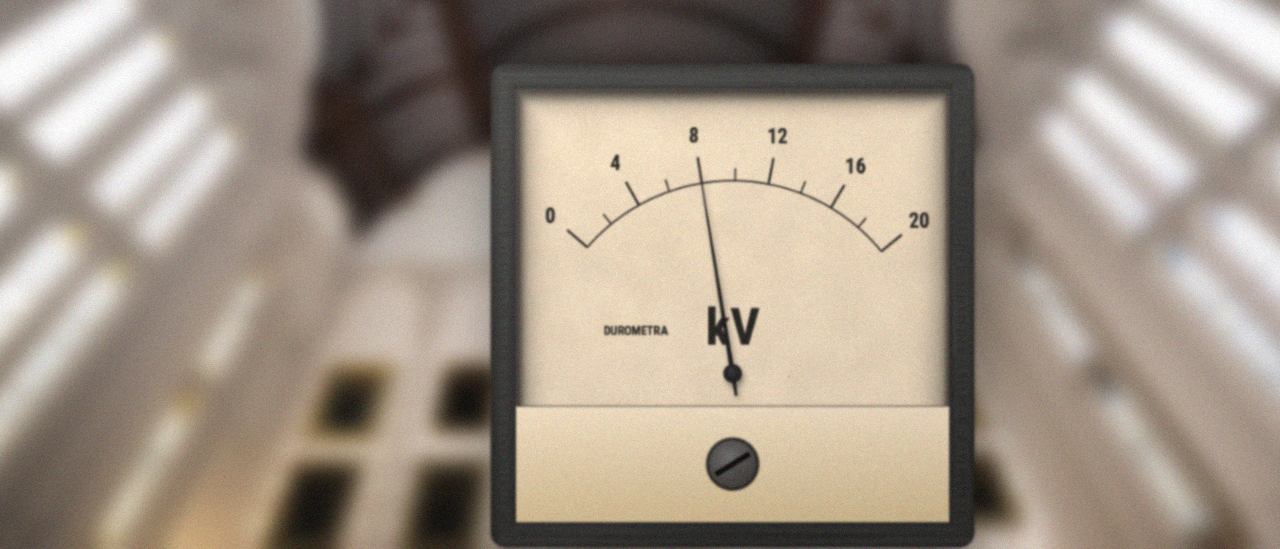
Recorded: kV 8
